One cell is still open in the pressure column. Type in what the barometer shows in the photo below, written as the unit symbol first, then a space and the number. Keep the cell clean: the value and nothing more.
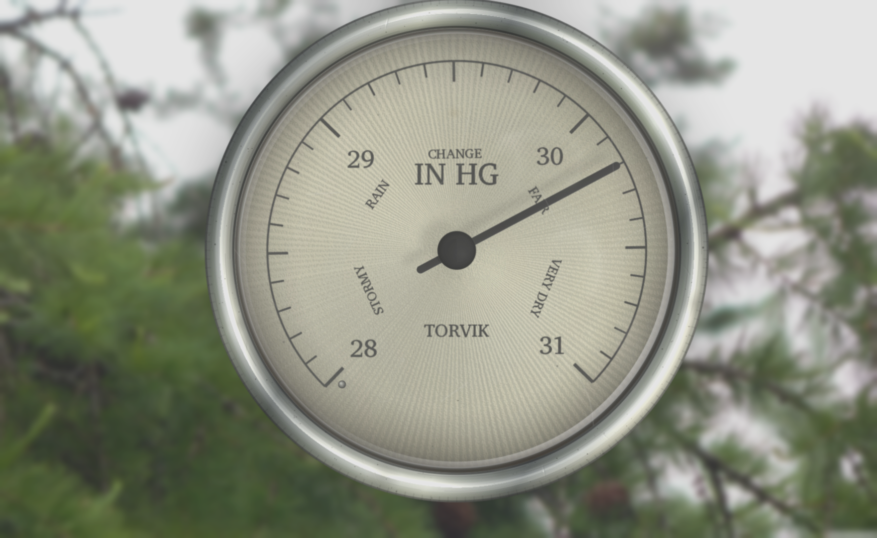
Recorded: inHg 30.2
